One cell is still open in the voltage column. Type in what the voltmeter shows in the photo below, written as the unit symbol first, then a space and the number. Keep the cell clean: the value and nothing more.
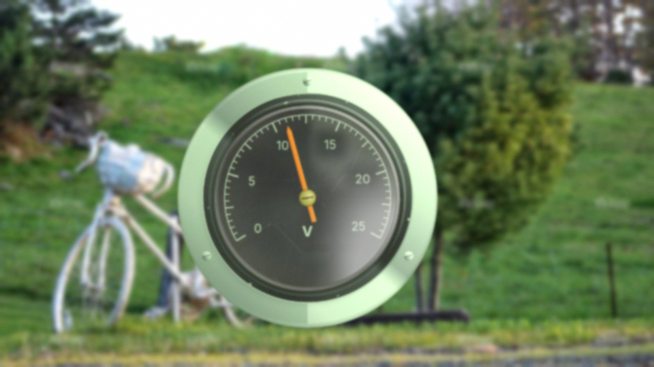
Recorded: V 11
